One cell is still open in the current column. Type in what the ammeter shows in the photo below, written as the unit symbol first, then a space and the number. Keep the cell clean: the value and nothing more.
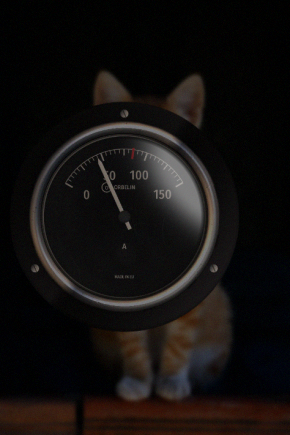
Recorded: A 45
